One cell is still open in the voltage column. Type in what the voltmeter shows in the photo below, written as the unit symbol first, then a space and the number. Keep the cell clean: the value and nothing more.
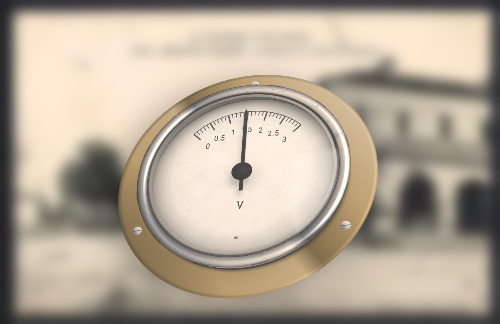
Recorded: V 1.5
